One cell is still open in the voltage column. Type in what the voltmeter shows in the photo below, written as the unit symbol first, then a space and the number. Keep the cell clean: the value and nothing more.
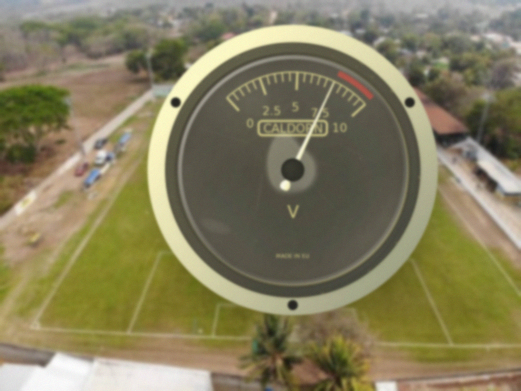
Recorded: V 7.5
